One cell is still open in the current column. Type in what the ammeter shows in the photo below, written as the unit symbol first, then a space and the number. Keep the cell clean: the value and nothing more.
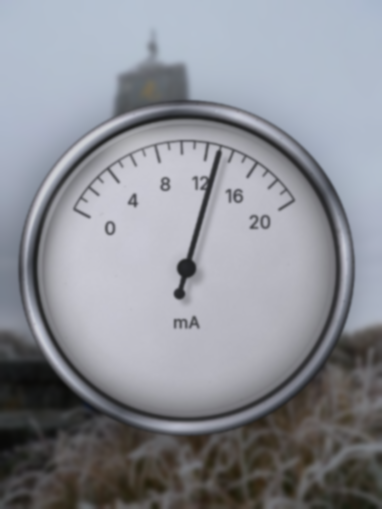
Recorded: mA 13
